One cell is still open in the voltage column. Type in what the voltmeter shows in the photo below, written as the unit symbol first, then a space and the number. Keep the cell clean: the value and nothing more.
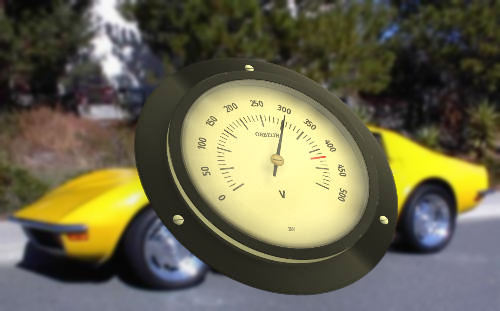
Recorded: V 300
